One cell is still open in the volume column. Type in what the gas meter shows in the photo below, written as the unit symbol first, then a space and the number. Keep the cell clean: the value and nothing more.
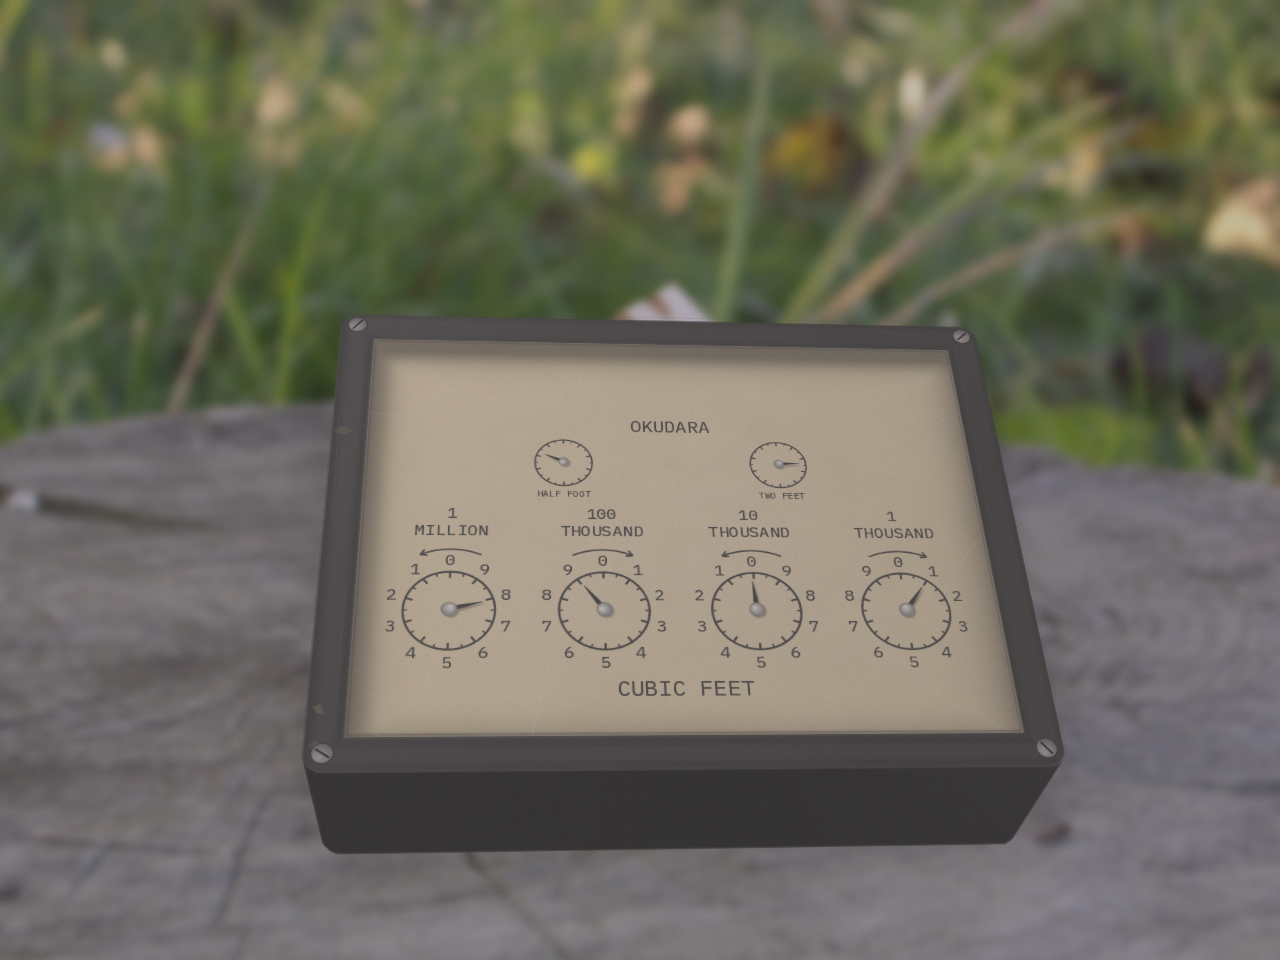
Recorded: ft³ 790100
